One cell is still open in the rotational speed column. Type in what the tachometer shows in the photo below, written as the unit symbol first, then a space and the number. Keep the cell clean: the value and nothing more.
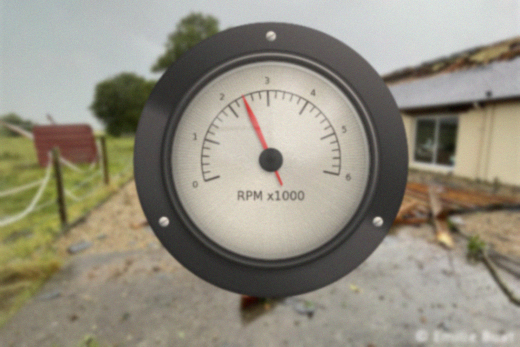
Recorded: rpm 2400
